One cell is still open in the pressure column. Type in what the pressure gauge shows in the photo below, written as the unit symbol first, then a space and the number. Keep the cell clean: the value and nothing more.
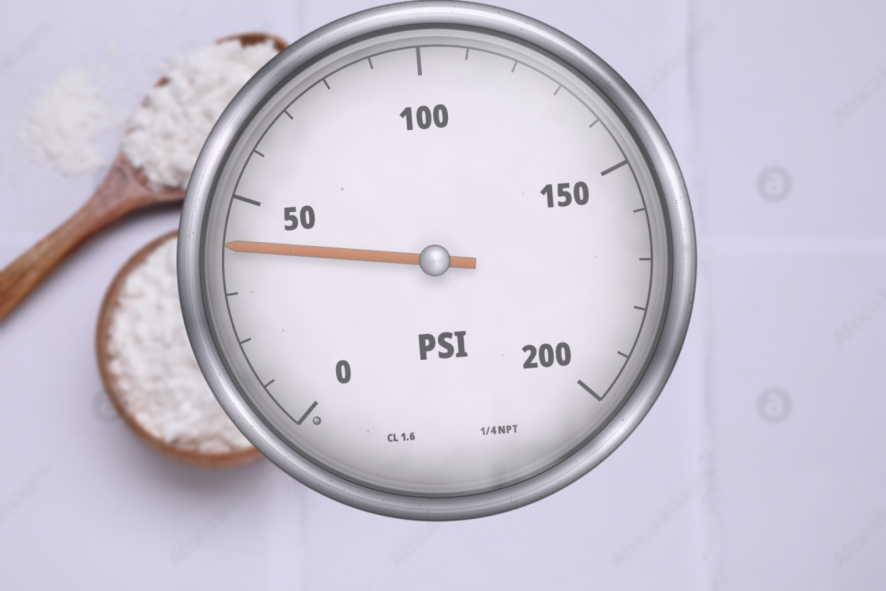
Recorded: psi 40
